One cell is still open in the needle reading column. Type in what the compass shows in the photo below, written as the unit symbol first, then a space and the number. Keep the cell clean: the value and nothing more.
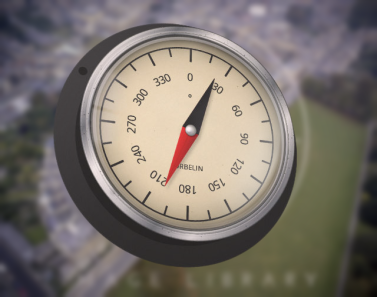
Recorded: ° 202.5
